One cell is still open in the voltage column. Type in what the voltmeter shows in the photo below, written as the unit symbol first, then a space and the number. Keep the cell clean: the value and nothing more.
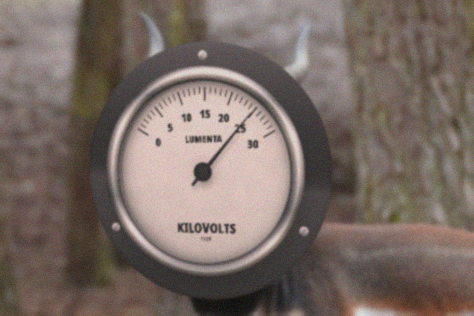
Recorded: kV 25
